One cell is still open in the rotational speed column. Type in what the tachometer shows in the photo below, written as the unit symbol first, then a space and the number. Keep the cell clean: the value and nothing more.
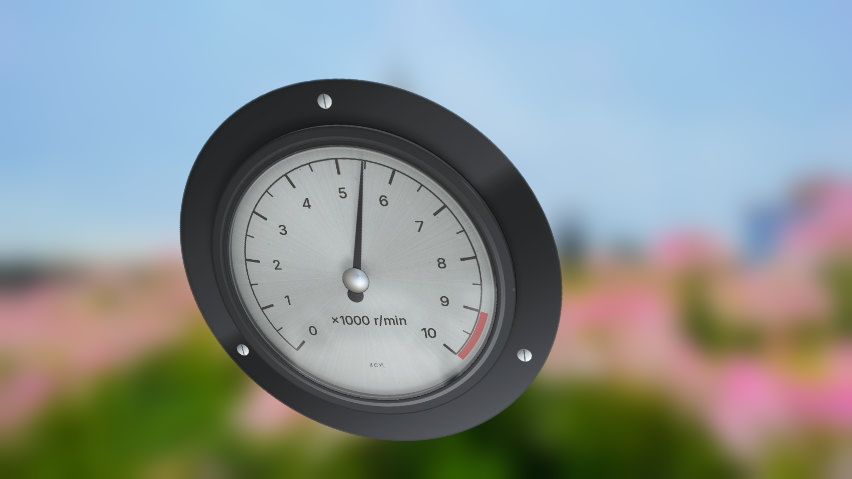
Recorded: rpm 5500
